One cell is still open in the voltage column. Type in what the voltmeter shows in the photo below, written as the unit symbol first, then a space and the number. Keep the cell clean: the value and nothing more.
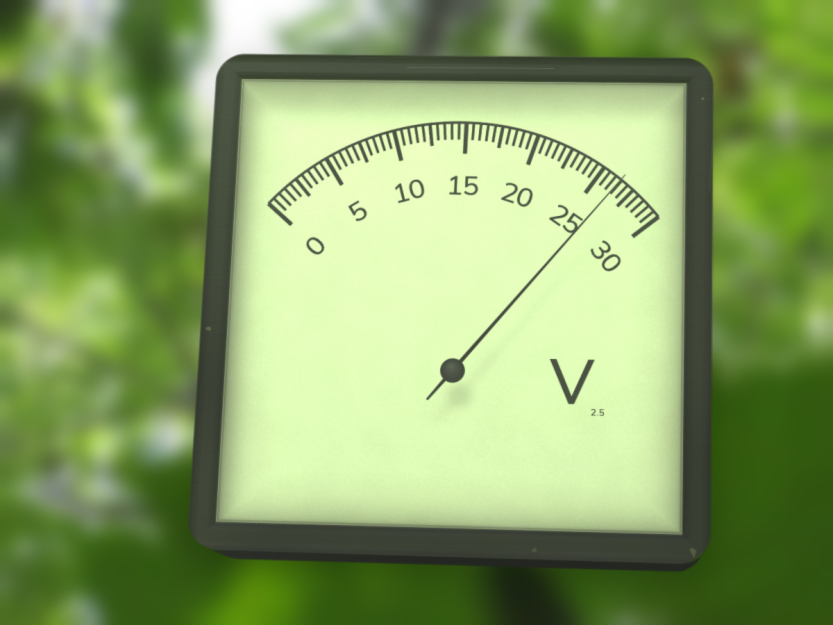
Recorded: V 26.5
